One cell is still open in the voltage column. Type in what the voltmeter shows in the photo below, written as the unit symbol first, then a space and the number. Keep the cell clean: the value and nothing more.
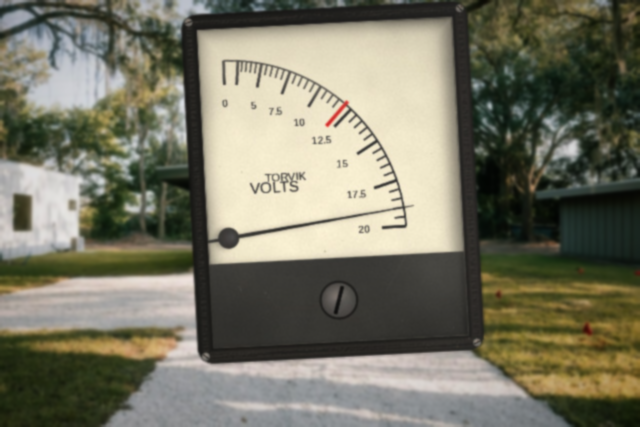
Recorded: V 19
